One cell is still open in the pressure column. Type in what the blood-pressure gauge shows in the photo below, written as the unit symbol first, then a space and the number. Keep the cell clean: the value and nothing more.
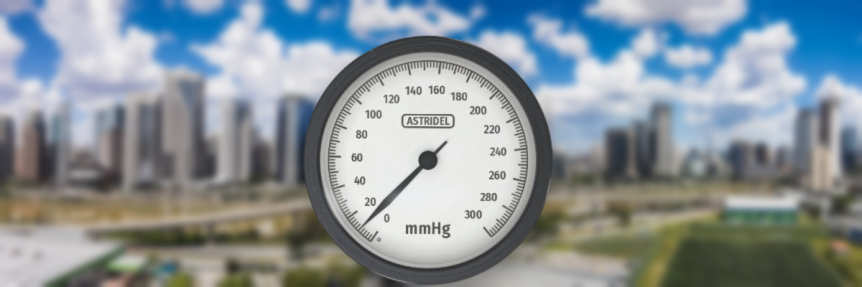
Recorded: mmHg 10
